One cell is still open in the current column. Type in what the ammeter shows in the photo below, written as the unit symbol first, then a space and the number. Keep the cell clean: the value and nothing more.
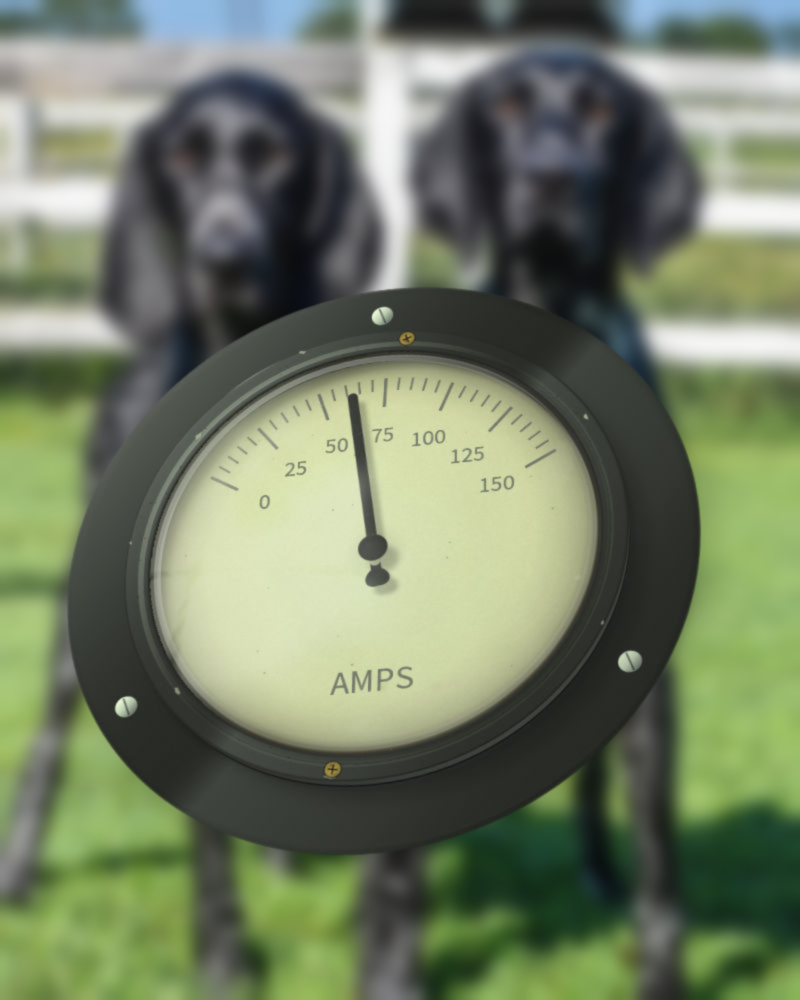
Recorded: A 62.5
